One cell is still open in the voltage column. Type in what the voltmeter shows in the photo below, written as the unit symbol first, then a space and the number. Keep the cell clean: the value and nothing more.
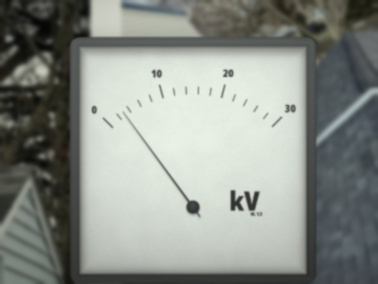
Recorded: kV 3
